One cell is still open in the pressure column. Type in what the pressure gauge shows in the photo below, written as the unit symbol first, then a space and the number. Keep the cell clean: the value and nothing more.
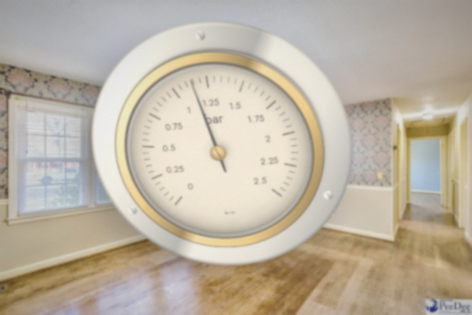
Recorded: bar 1.15
